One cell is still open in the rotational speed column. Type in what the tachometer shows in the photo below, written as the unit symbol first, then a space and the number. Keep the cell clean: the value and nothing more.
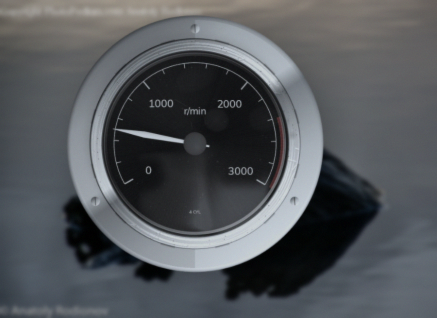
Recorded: rpm 500
